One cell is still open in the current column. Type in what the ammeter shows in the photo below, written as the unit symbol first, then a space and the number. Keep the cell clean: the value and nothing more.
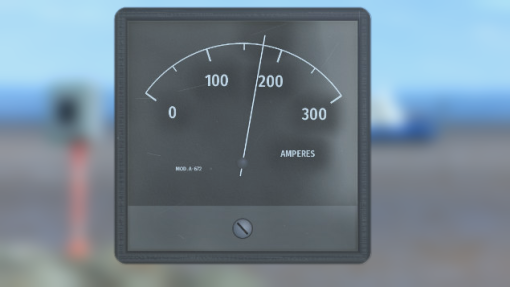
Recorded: A 175
